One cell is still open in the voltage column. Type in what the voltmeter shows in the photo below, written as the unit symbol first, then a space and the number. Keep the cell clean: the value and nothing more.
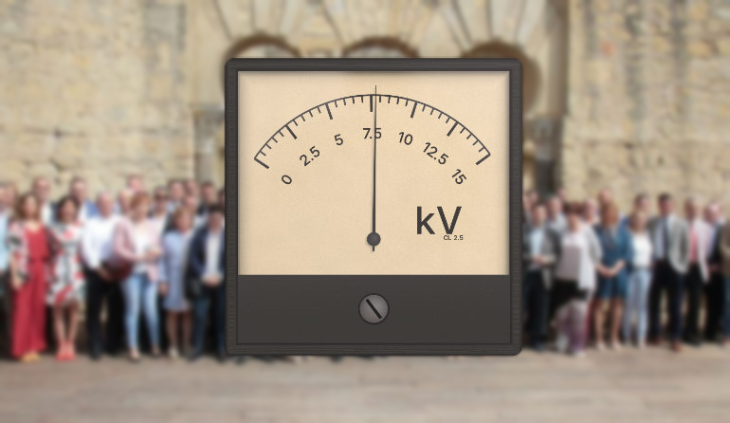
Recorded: kV 7.75
